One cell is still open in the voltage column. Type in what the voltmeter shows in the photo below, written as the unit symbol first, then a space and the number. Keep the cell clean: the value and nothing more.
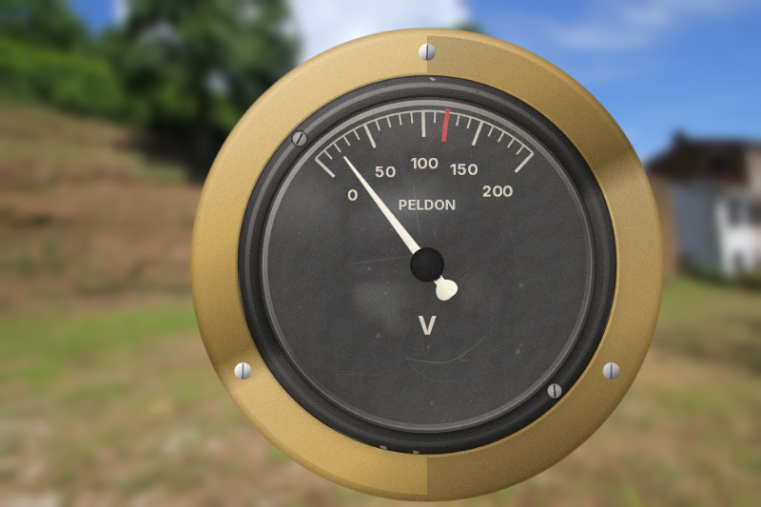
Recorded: V 20
